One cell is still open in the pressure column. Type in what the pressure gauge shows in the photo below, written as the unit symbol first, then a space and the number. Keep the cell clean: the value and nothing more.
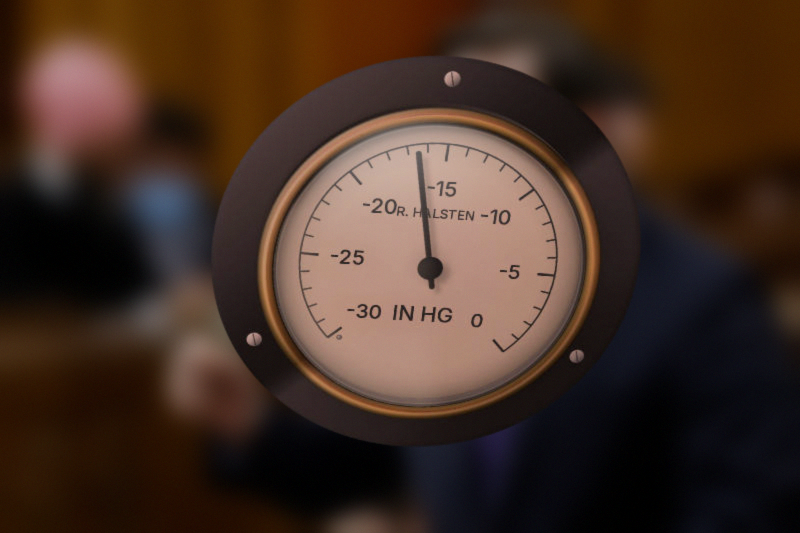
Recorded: inHg -16.5
